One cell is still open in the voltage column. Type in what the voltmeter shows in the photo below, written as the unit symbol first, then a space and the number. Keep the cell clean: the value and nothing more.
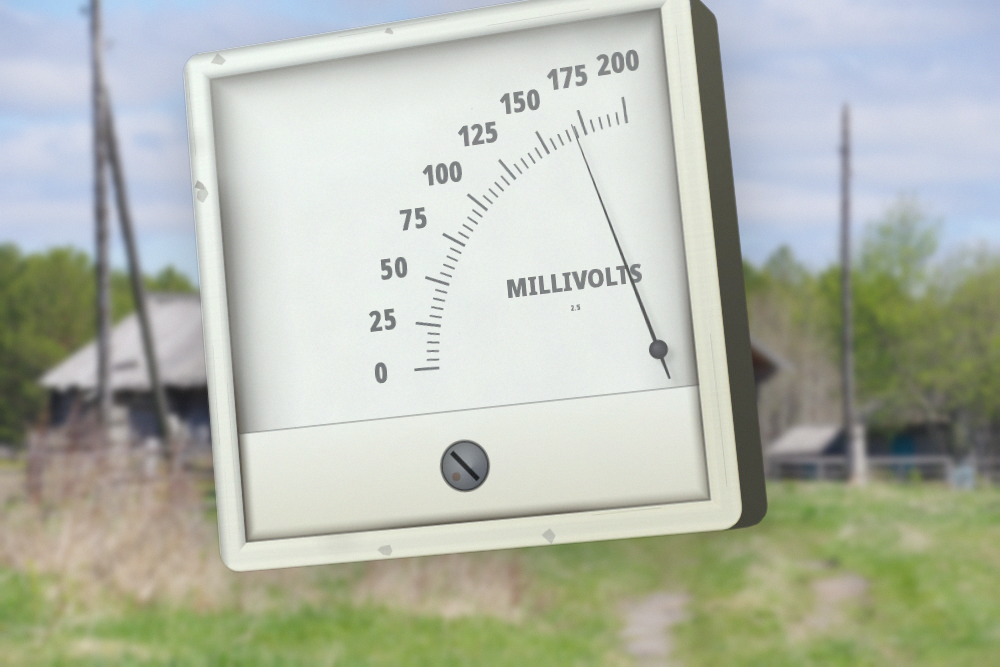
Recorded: mV 170
